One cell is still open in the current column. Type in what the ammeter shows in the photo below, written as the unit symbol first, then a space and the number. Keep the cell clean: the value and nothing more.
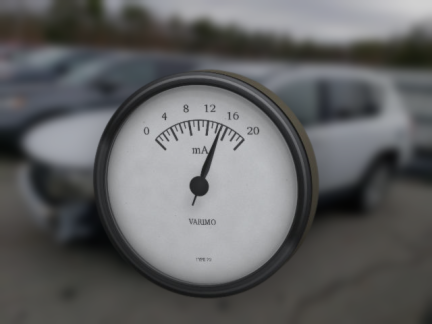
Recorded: mA 15
